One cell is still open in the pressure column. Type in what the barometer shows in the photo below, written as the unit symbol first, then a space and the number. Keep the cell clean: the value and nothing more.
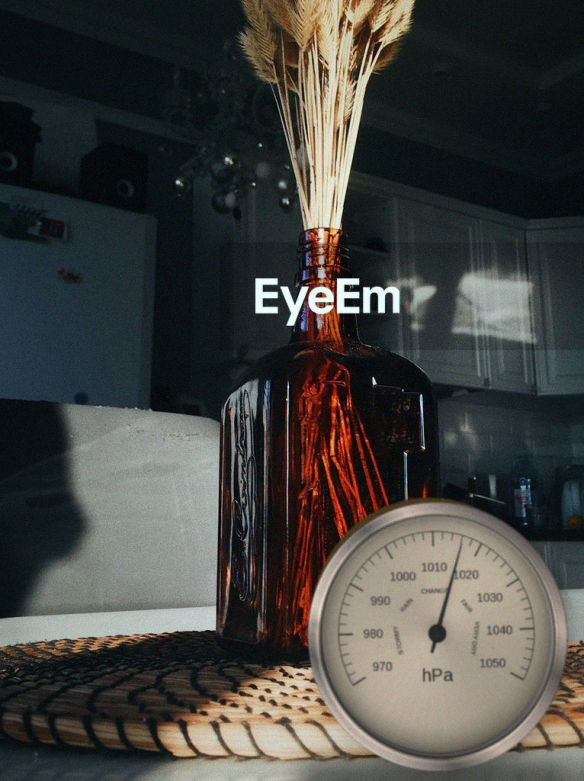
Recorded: hPa 1016
